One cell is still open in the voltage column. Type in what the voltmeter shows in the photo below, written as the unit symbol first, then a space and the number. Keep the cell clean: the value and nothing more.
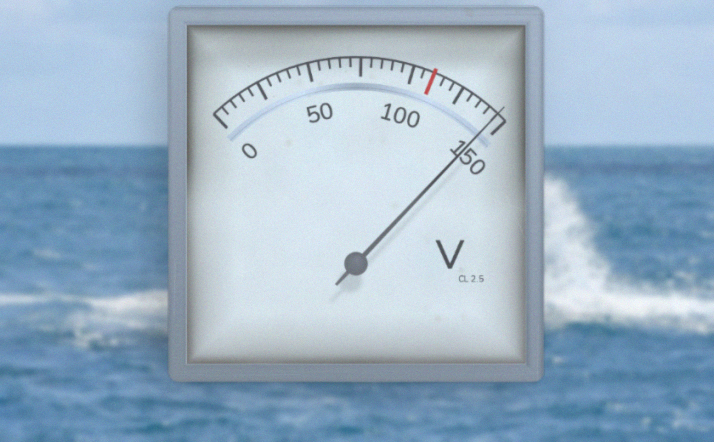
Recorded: V 145
